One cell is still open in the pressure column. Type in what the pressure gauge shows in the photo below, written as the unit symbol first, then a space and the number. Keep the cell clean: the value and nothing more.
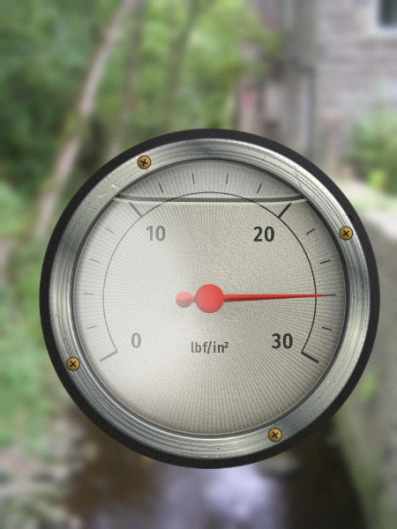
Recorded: psi 26
